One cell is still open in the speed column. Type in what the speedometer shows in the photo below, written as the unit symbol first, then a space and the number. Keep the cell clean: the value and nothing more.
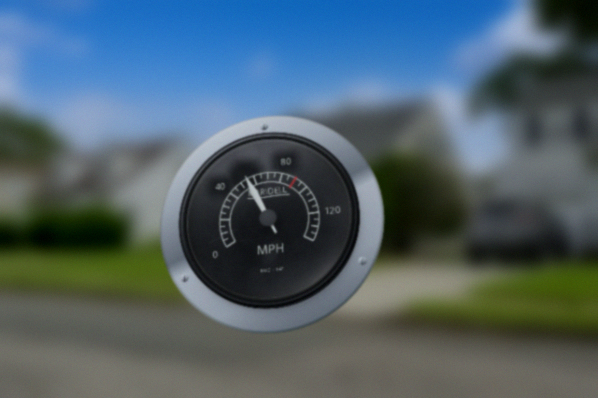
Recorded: mph 55
